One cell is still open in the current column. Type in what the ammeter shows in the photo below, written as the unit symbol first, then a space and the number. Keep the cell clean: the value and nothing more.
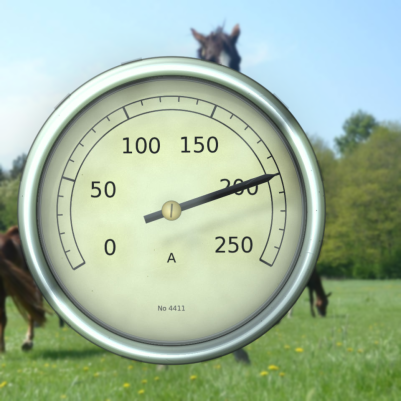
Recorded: A 200
